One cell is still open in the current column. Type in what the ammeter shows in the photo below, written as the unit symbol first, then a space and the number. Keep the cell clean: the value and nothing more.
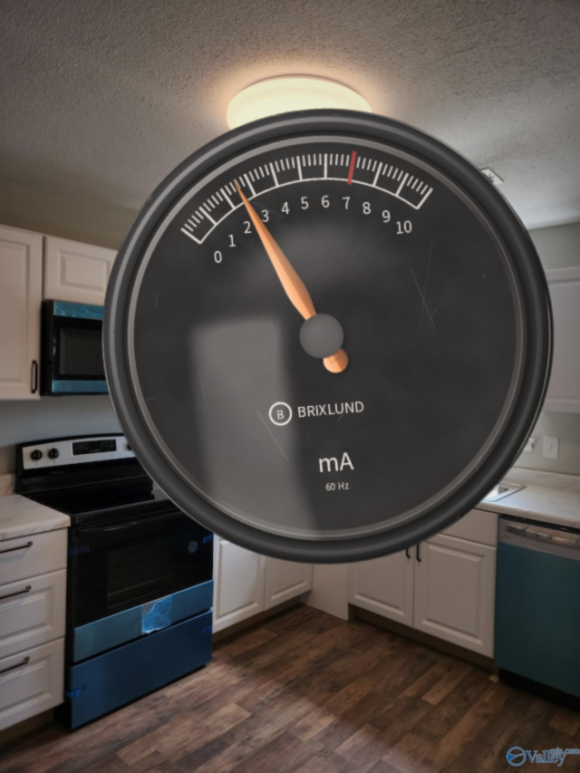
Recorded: mA 2.6
